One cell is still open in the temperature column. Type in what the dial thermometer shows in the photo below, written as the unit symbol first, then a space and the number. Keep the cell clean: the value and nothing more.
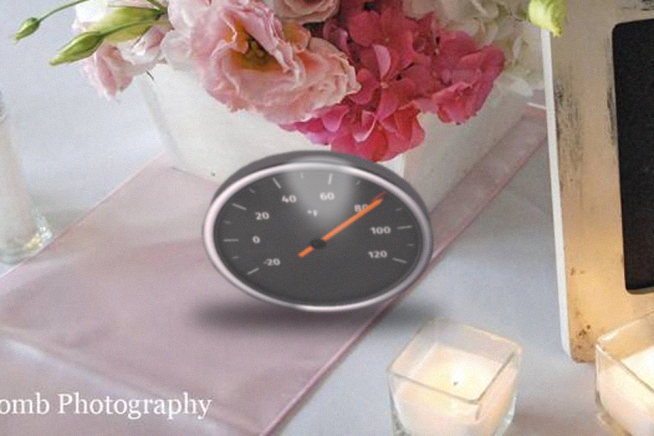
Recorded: °F 80
